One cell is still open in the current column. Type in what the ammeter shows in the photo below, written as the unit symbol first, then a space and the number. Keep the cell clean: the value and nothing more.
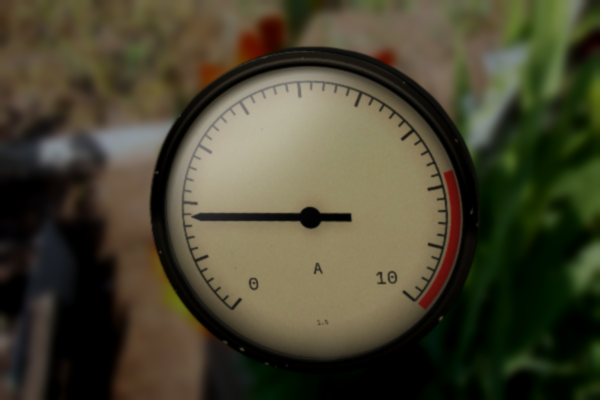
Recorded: A 1.8
